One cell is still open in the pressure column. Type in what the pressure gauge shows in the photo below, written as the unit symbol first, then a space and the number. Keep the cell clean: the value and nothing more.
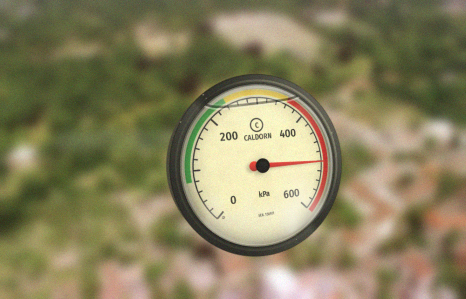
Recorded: kPa 500
